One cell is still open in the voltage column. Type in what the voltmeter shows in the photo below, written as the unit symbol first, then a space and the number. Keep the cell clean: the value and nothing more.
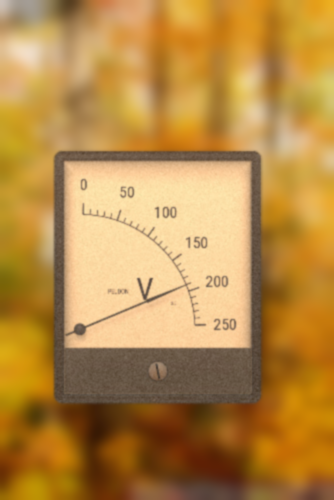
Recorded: V 190
